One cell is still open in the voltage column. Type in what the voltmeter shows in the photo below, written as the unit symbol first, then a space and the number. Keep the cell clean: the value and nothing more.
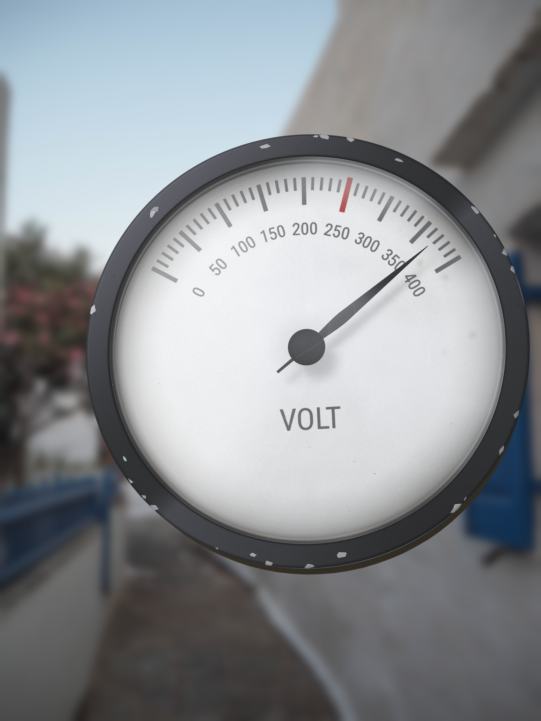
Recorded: V 370
